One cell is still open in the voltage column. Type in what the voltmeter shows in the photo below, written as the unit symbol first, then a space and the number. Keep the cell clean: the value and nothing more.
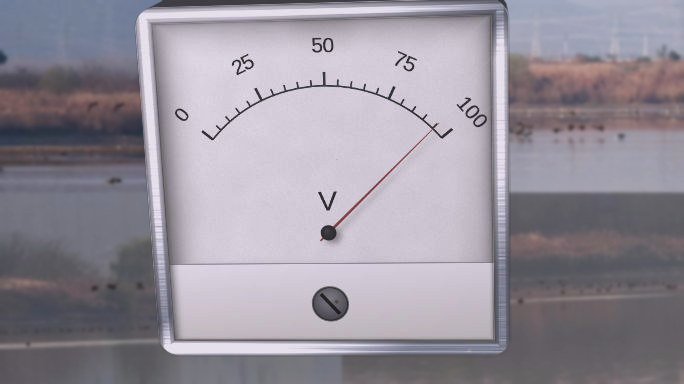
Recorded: V 95
